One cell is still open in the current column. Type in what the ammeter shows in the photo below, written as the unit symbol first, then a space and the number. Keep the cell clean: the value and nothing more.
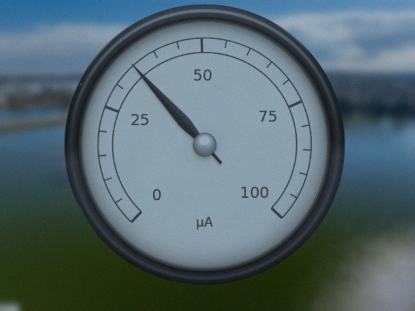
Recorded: µA 35
